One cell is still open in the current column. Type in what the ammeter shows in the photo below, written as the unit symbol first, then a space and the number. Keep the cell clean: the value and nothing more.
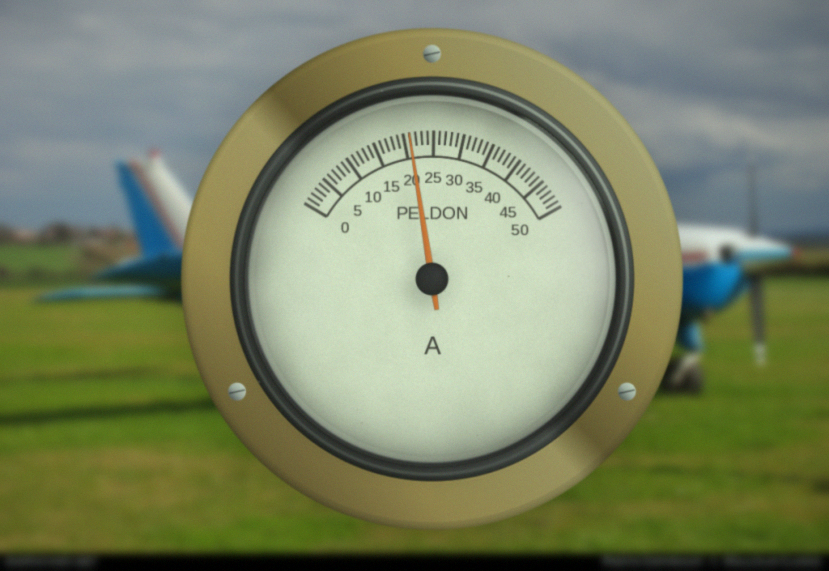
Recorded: A 21
